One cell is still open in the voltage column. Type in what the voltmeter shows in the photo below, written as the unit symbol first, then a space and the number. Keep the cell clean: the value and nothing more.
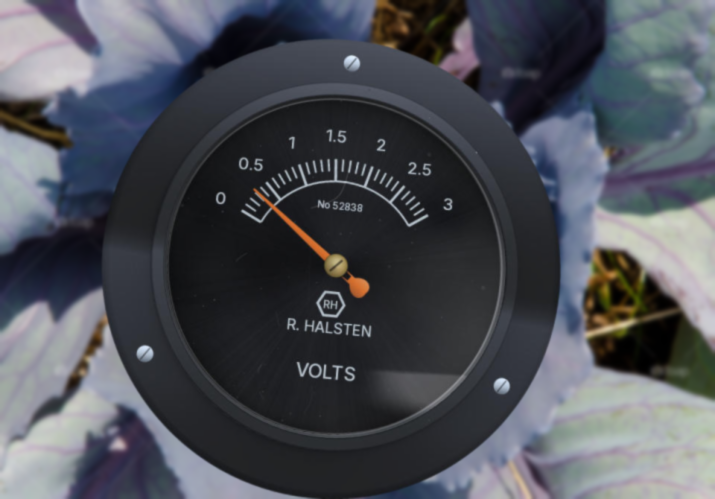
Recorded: V 0.3
